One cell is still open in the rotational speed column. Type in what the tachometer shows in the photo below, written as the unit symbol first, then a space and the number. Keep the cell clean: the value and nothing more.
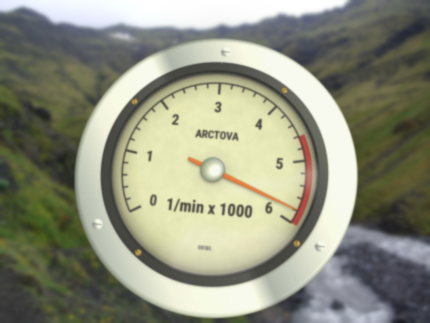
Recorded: rpm 5800
